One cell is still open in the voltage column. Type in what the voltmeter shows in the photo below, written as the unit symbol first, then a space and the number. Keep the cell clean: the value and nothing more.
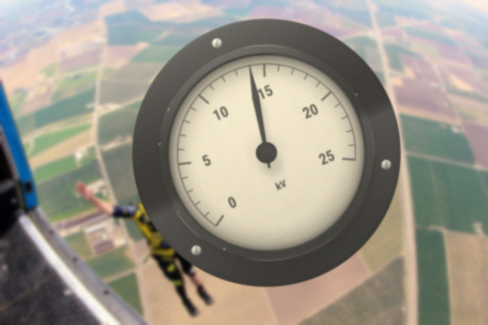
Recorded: kV 14
